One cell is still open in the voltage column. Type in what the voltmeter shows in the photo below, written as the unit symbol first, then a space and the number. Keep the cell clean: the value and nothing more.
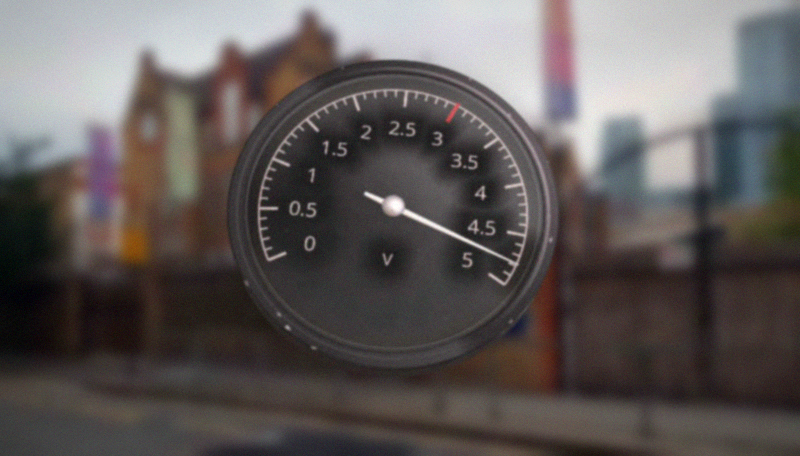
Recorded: V 4.8
